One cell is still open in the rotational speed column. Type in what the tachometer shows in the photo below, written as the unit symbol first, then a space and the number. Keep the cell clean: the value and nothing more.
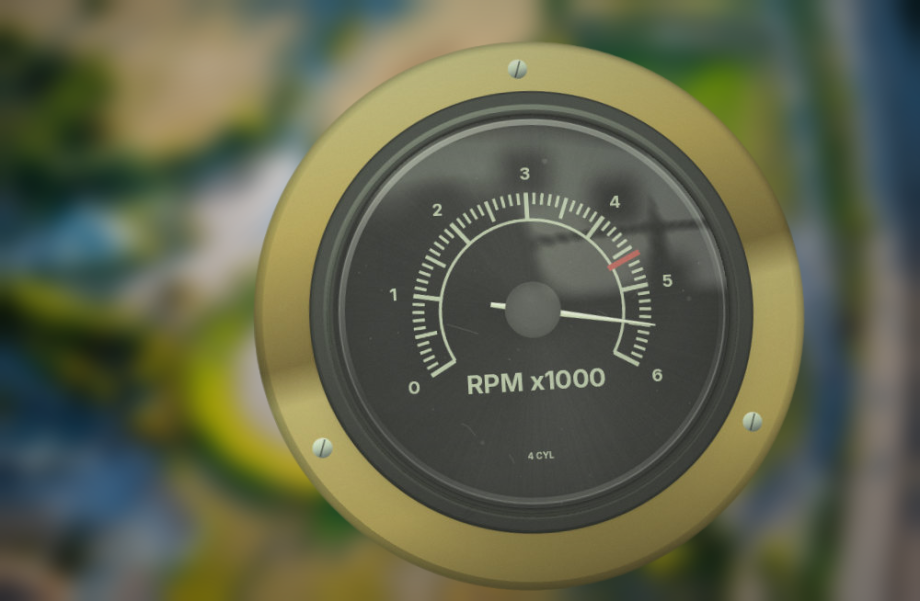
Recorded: rpm 5500
